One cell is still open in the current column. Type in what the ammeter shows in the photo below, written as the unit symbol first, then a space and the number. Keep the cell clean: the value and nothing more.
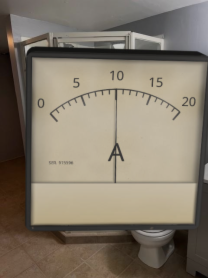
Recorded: A 10
